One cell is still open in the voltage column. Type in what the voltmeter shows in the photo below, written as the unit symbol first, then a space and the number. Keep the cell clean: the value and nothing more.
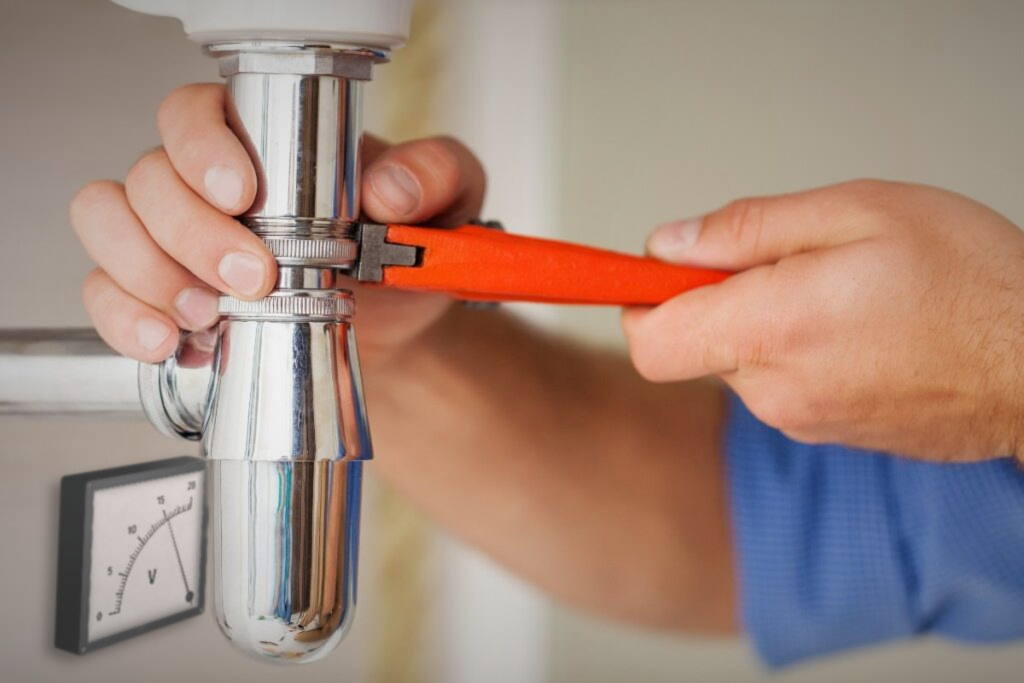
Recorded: V 15
